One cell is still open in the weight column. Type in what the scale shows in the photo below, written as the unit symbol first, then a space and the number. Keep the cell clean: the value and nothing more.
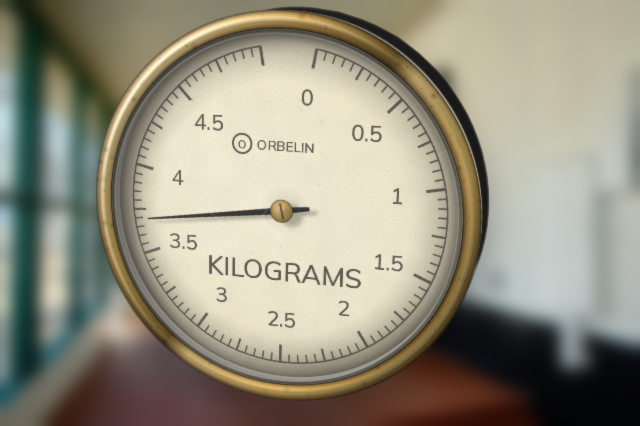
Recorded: kg 3.7
